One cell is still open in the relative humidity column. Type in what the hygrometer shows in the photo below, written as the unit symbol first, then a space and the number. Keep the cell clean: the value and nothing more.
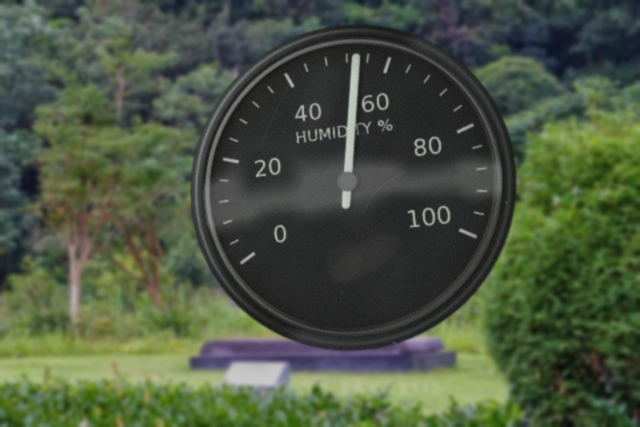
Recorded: % 54
